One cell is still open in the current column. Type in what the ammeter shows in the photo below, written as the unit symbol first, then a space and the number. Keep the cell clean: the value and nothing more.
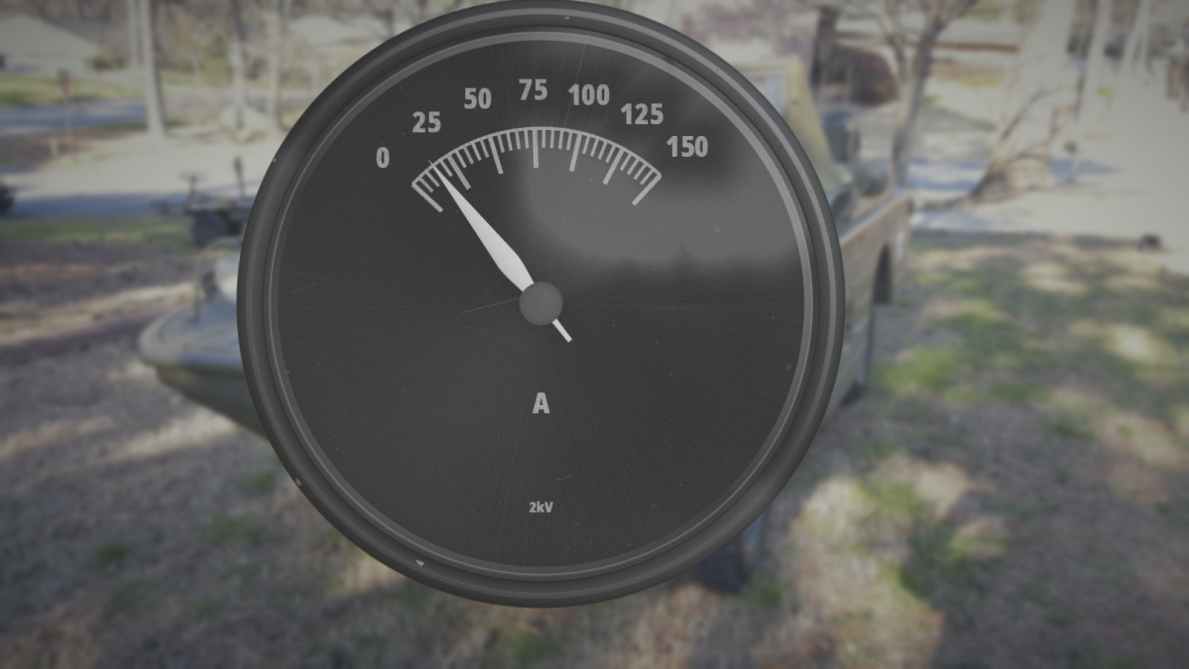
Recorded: A 15
